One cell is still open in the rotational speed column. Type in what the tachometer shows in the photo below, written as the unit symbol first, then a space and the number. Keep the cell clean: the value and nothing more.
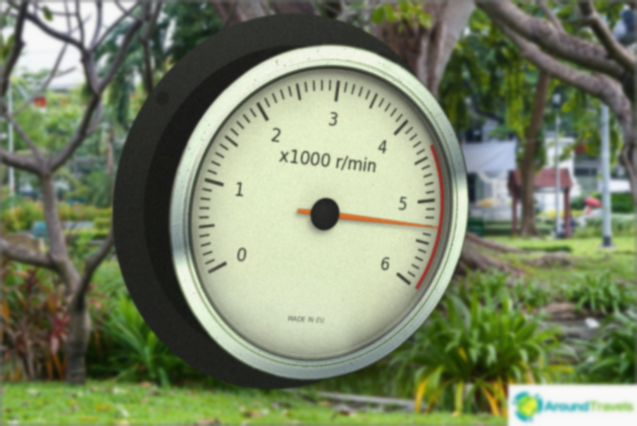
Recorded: rpm 5300
